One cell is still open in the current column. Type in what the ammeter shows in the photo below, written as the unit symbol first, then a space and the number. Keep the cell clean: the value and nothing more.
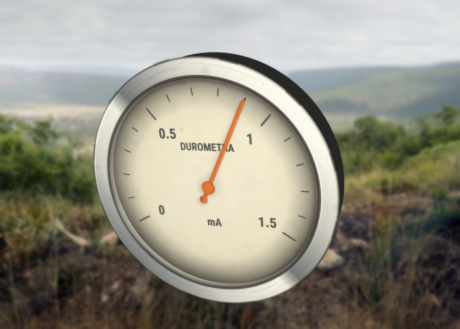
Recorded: mA 0.9
